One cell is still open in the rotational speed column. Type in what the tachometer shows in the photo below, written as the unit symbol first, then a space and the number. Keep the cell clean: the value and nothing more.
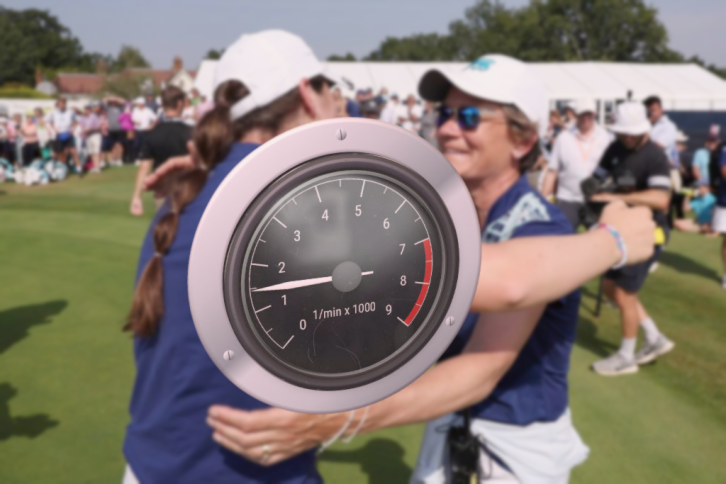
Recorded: rpm 1500
